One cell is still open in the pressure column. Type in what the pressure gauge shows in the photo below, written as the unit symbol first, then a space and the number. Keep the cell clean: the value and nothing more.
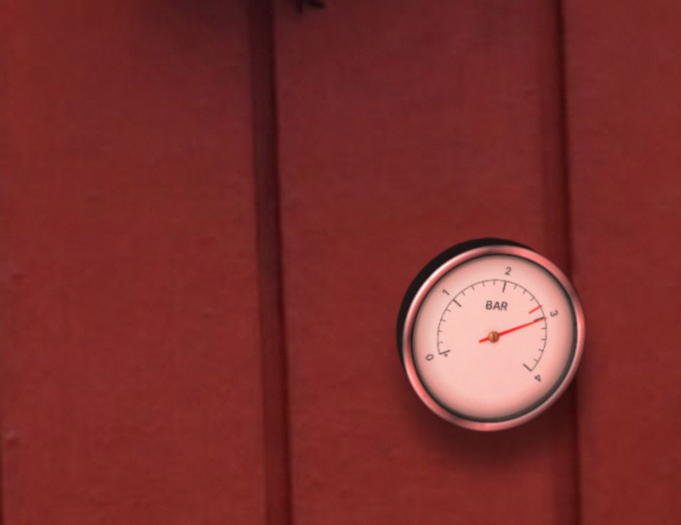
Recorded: bar 3
